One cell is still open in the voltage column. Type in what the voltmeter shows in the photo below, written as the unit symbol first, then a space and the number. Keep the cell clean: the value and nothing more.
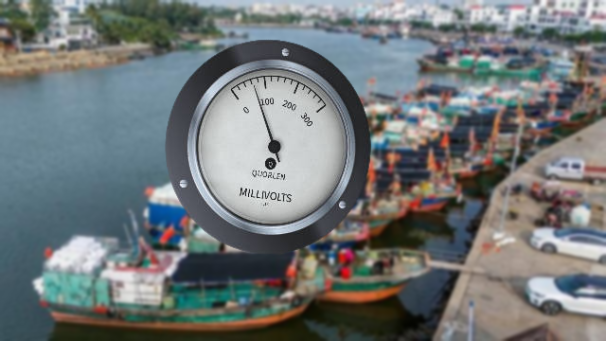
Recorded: mV 60
